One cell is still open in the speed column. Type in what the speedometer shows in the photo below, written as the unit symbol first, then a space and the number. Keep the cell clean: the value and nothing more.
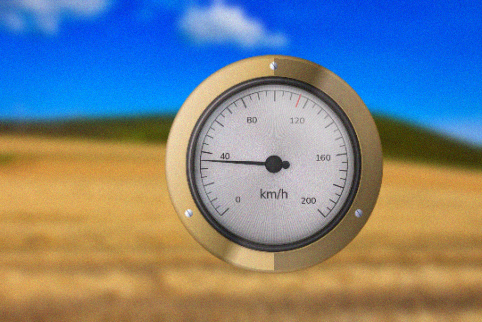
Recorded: km/h 35
